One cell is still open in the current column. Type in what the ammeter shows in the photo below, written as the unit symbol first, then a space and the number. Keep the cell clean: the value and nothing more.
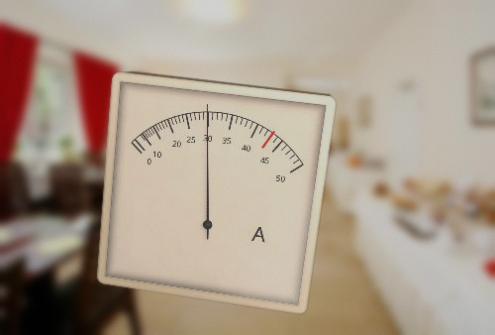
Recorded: A 30
